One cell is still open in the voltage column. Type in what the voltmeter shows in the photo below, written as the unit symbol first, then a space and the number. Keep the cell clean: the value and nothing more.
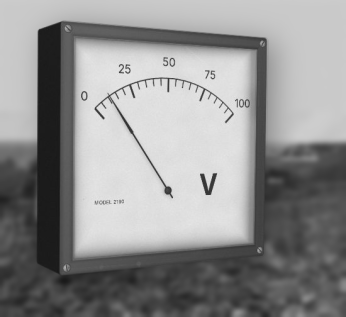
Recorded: V 10
